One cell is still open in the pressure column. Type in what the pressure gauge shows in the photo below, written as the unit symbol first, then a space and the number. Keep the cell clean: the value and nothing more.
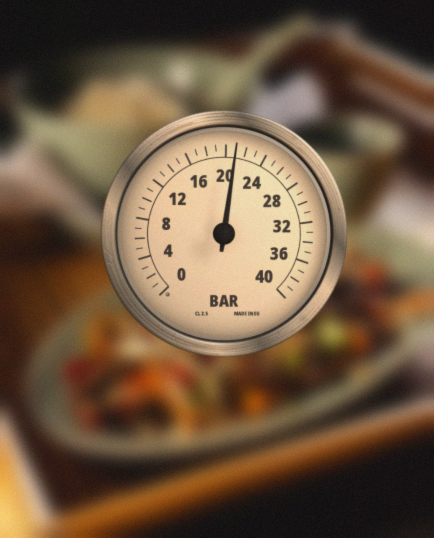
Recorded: bar 21
